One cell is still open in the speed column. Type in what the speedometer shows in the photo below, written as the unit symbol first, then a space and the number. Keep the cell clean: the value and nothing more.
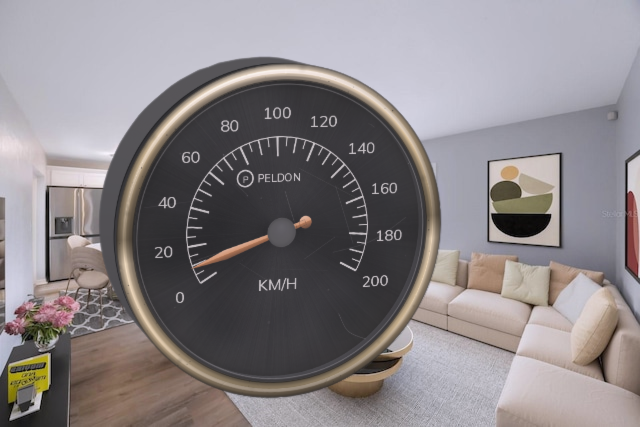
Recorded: km/h 10
